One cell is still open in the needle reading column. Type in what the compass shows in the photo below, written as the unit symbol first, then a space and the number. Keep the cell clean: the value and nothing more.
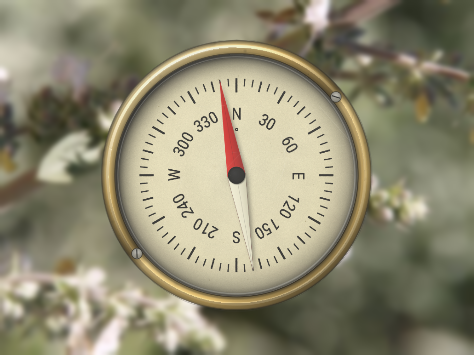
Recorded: ° 350
